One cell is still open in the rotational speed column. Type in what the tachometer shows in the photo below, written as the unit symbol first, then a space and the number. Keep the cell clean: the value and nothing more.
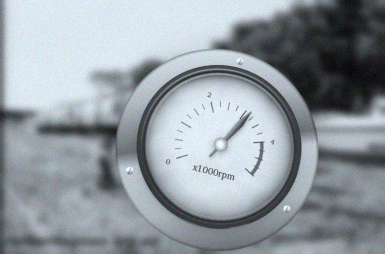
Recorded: rpm 3125
